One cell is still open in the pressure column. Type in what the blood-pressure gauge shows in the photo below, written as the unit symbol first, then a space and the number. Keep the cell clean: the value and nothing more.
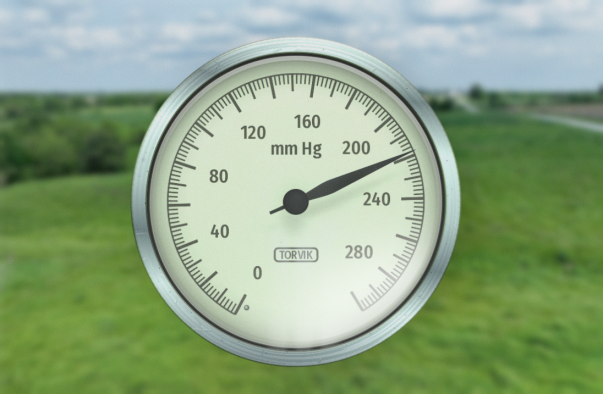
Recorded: mmHg 218
